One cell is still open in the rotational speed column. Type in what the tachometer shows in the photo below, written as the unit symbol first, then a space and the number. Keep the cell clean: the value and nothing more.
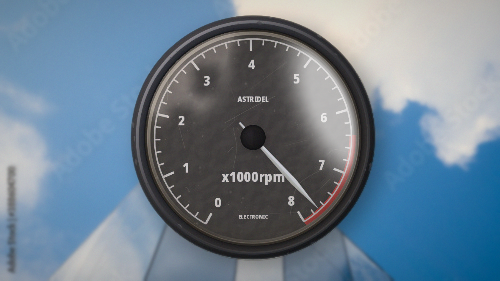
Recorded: rpm 7700
